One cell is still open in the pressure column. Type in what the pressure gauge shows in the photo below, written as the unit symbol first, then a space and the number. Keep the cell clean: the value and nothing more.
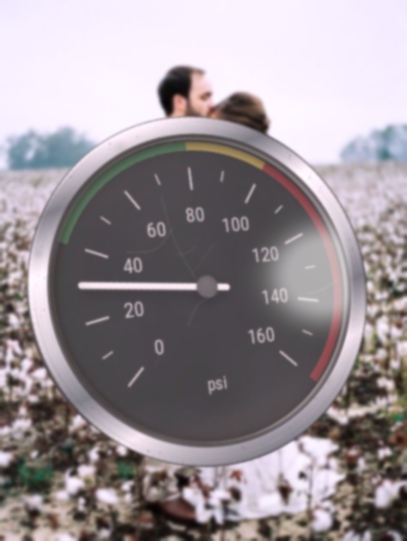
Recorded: psi 30
